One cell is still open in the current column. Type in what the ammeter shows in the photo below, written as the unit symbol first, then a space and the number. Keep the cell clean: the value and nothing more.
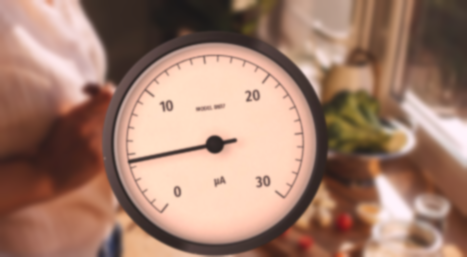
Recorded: µA 4.5
